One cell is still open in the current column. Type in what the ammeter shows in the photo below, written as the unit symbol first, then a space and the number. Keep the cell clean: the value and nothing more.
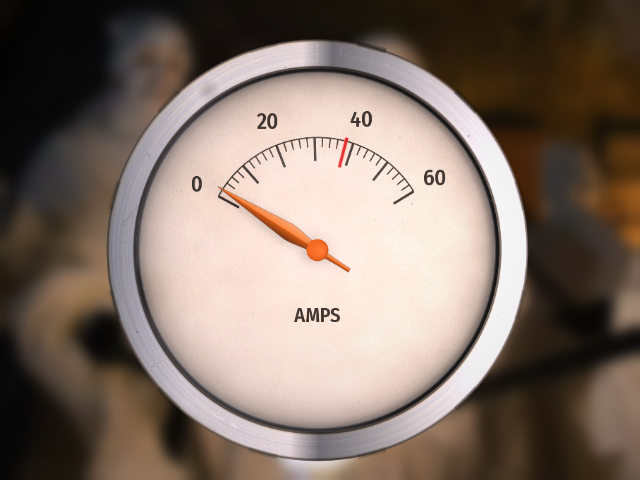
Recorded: A 2
